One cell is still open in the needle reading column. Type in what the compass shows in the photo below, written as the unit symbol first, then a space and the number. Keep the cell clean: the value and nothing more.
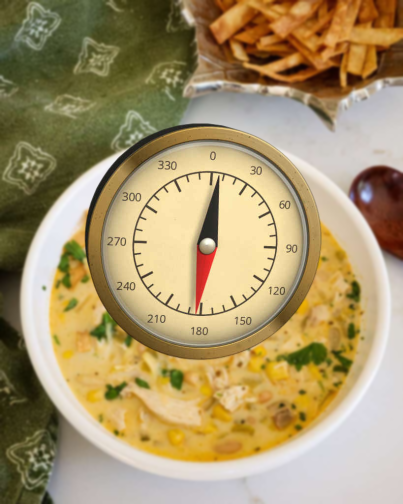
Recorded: ° 185
